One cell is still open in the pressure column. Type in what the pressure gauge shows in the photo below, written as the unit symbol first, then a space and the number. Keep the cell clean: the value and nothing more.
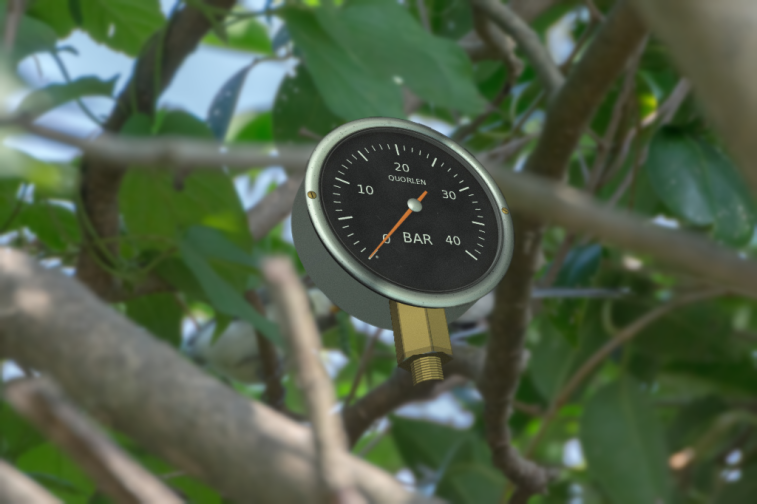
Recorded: bar 0
